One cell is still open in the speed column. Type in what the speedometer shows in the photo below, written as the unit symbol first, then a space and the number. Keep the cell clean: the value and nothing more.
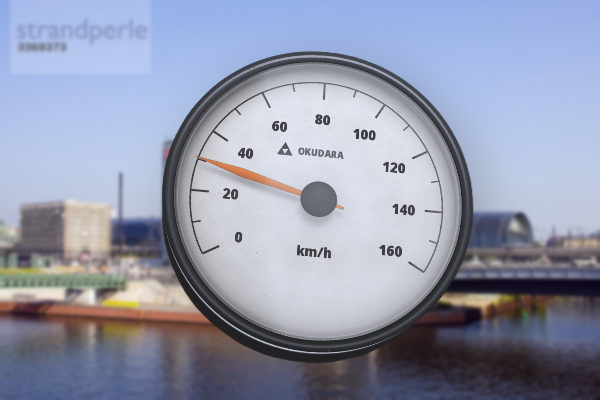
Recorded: km/h 30
